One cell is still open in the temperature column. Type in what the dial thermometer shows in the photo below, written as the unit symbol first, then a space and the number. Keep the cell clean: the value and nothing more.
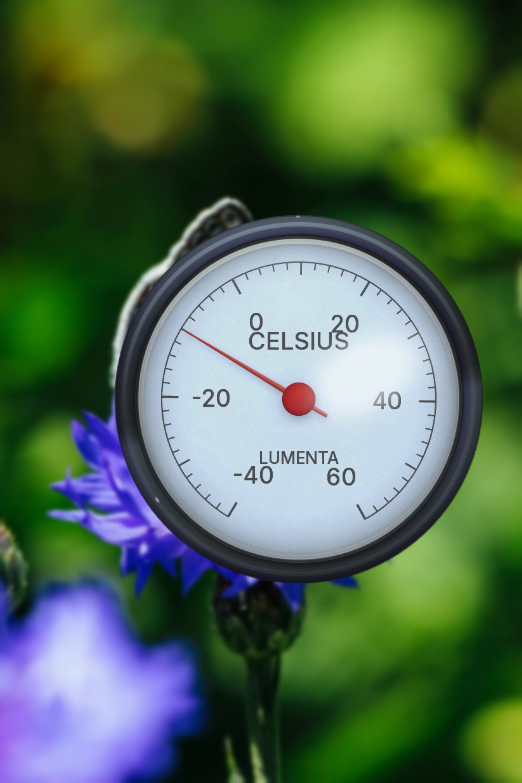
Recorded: °C -10
